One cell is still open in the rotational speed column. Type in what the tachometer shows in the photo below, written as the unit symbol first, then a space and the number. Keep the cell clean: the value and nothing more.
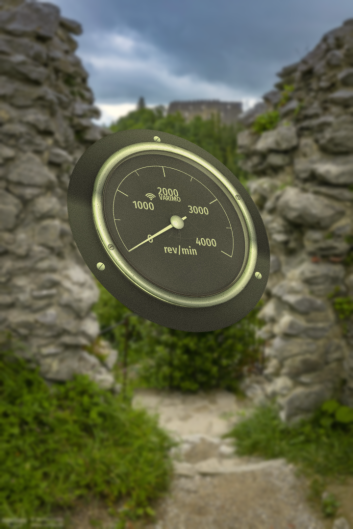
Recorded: rpm 0
